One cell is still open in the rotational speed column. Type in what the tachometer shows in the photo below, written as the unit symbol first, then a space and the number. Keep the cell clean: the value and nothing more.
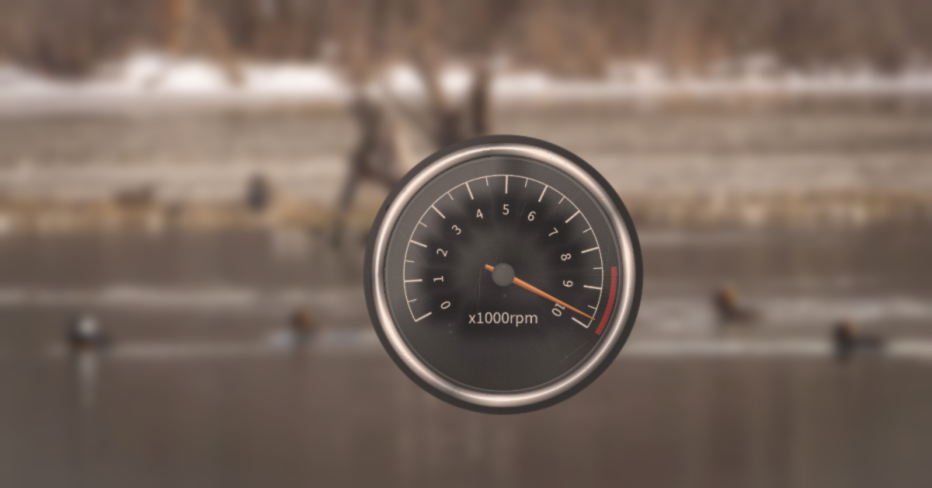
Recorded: rpm 9750
